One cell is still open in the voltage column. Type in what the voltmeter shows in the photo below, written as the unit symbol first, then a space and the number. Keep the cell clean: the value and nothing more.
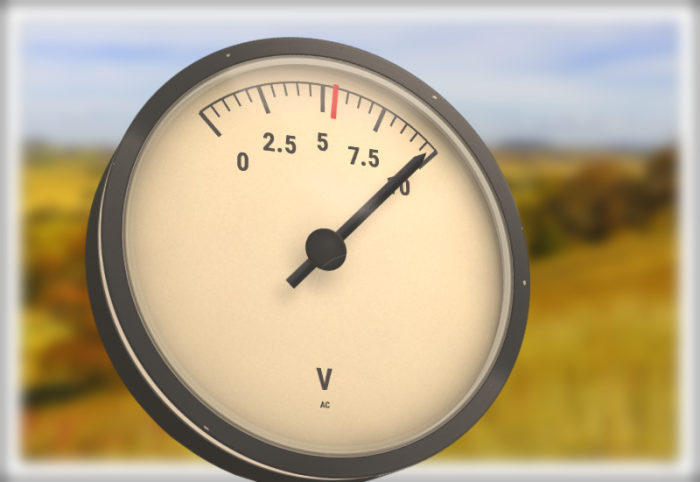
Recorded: V 9.75
